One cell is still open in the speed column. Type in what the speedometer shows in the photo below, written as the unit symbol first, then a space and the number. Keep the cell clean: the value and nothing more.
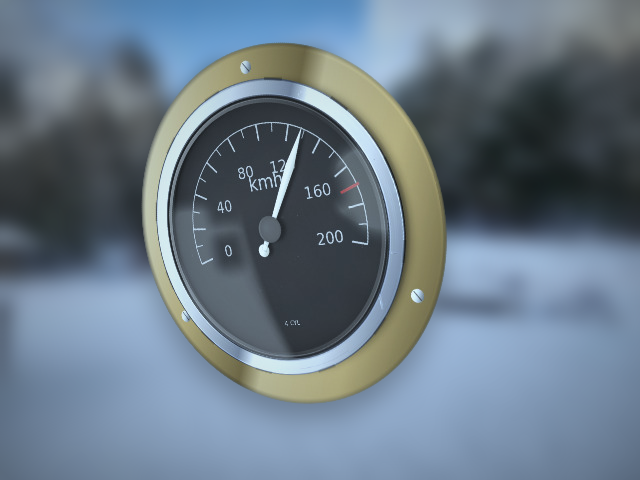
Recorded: km/h 130
